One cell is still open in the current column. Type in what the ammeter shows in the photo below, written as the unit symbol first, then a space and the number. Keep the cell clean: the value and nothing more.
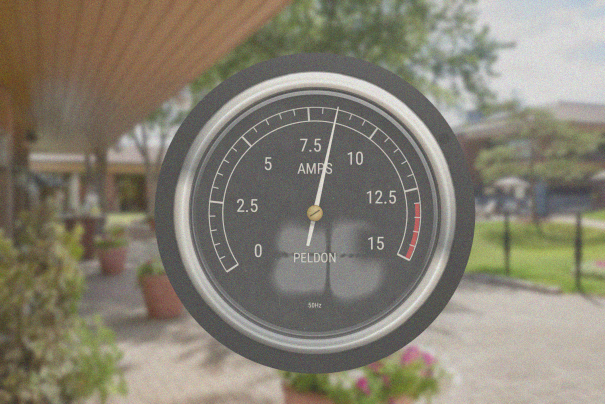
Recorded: A 8.5
